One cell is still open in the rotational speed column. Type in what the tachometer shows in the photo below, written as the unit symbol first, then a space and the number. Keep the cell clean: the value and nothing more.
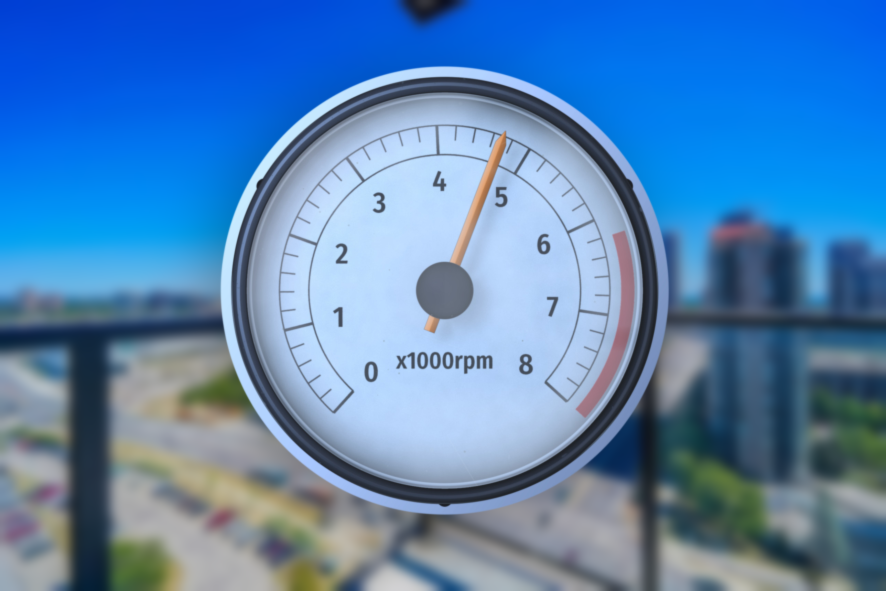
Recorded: rpm 4700
